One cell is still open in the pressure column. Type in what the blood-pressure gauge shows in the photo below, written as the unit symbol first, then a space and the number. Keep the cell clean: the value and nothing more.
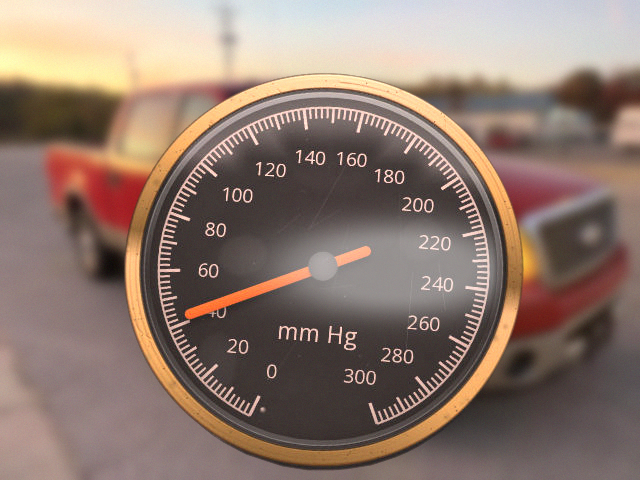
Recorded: mmHg 42
